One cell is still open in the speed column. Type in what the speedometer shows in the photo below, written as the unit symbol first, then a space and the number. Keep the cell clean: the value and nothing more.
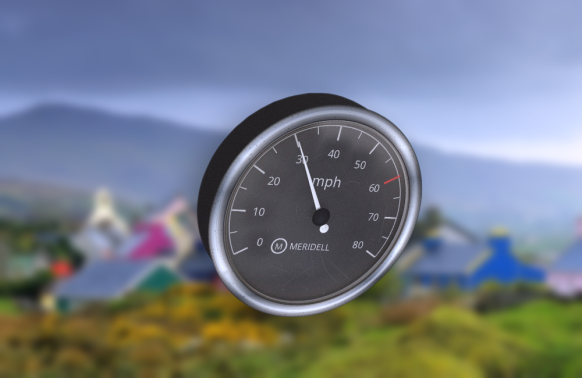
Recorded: mph 30
